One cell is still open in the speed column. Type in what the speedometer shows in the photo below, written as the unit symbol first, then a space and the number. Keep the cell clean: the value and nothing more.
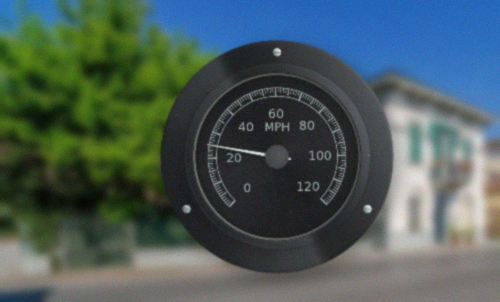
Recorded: mph 25
